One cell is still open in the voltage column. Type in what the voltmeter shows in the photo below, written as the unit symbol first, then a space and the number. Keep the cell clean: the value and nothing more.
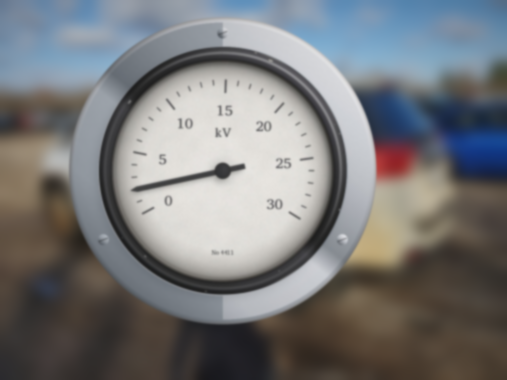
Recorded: kV 2
